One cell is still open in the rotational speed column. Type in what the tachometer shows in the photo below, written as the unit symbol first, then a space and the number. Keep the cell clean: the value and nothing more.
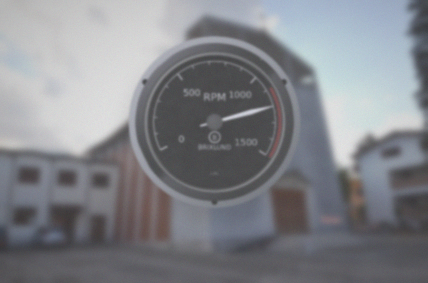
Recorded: rpm 1200
